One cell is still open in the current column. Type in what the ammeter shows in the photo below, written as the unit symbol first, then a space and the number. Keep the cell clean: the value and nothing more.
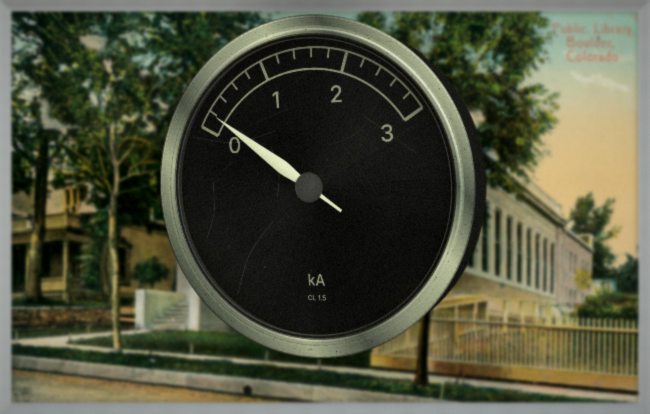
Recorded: kA 0.2
